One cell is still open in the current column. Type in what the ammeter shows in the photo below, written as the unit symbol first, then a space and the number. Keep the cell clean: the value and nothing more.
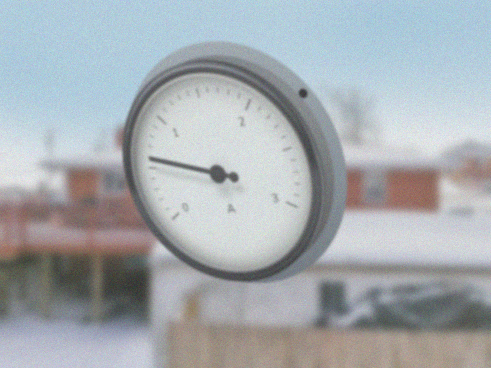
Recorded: A 0.6
